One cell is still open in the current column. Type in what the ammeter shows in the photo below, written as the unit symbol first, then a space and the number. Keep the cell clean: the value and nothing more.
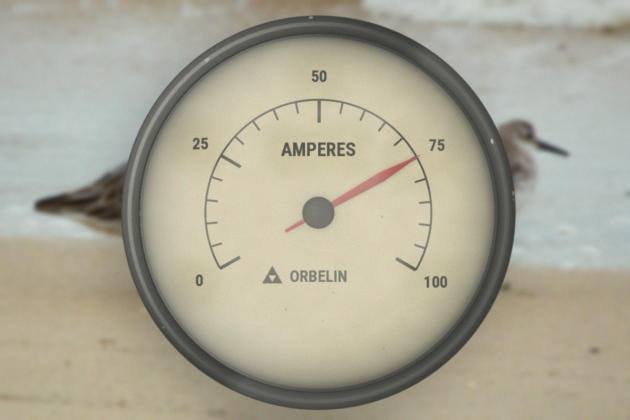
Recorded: A 75
